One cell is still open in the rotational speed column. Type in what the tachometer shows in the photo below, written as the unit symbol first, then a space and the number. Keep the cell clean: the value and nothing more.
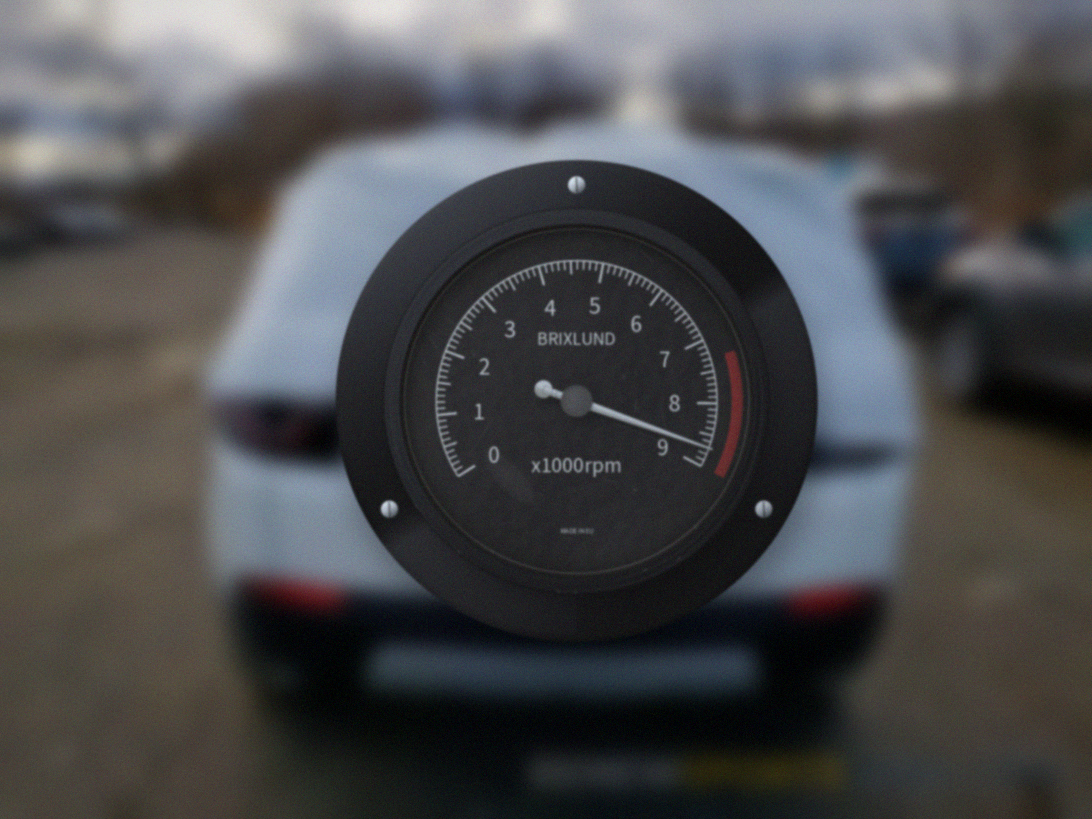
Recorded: rpm 8700
